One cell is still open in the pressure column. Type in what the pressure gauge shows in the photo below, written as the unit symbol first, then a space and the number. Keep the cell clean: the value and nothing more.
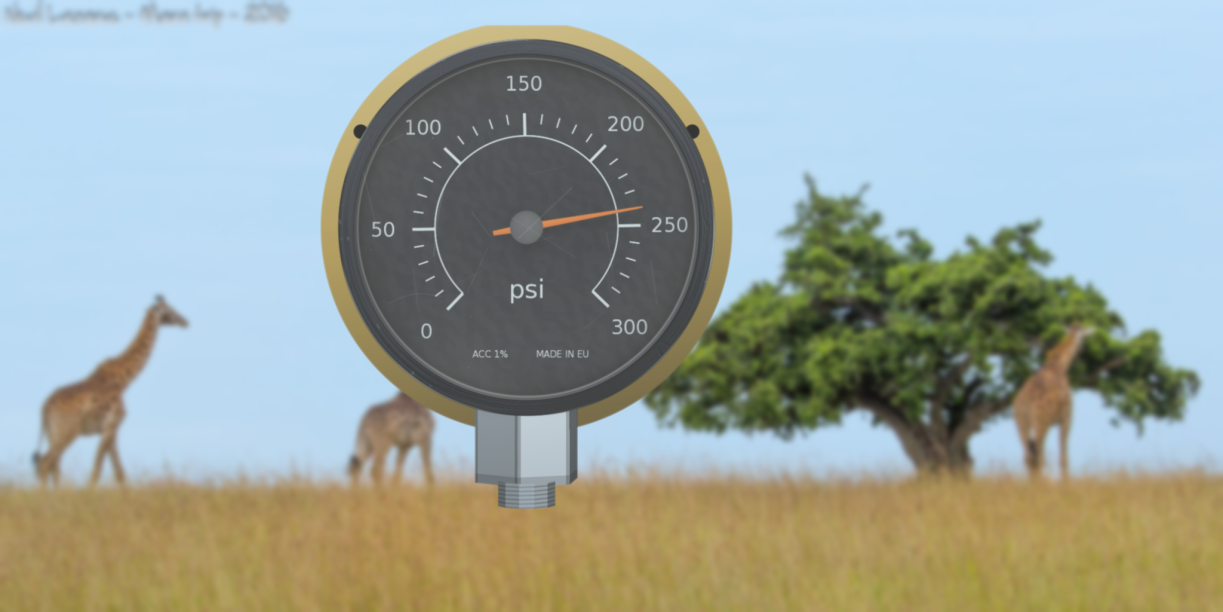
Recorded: psi 240
